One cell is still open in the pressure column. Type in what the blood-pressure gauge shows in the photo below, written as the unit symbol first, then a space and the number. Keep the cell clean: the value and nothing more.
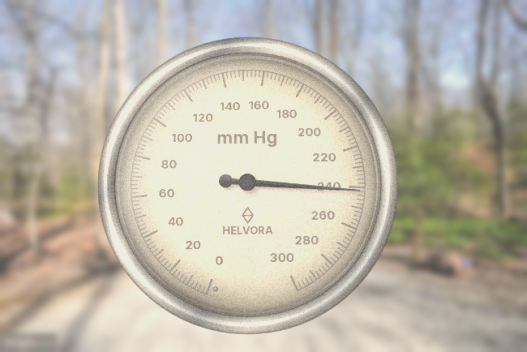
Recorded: mmHg 242
